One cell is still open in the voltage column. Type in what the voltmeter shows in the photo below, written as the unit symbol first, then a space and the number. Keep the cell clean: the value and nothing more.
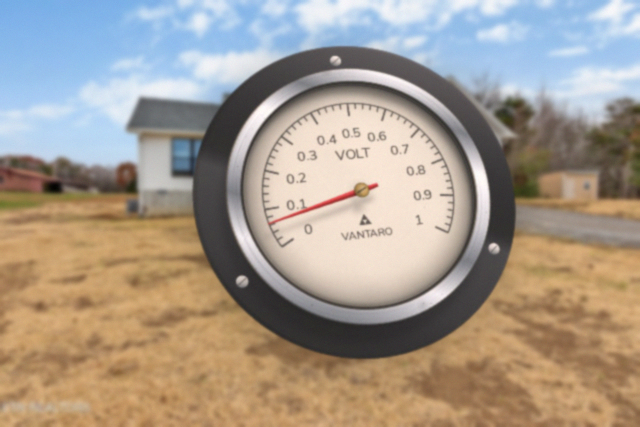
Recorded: V 0.06
